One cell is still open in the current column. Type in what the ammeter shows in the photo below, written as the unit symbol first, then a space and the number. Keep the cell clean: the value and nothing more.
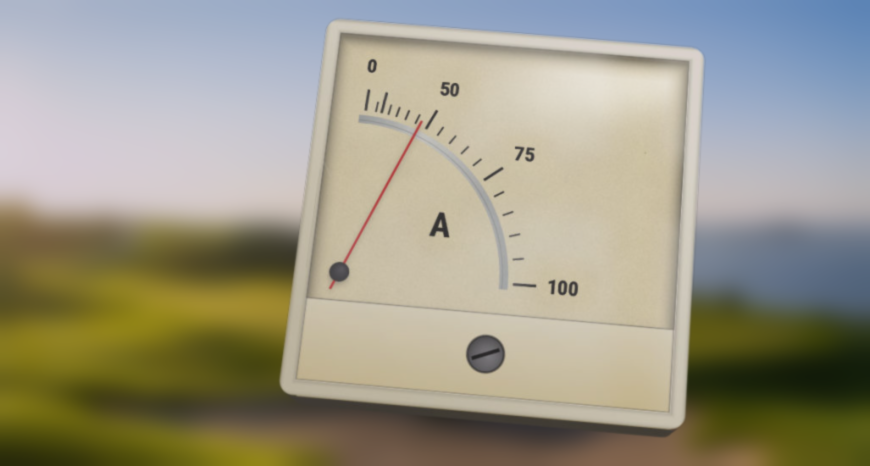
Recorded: A 47.5
